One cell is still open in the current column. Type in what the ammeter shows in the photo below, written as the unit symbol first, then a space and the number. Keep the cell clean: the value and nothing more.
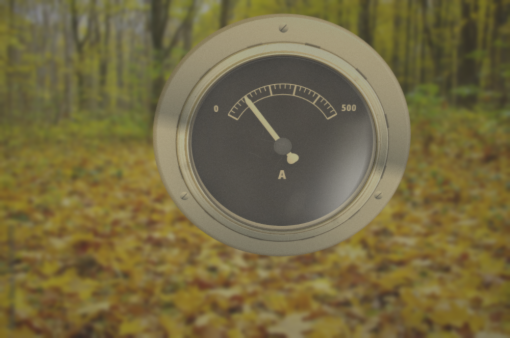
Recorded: A 100
